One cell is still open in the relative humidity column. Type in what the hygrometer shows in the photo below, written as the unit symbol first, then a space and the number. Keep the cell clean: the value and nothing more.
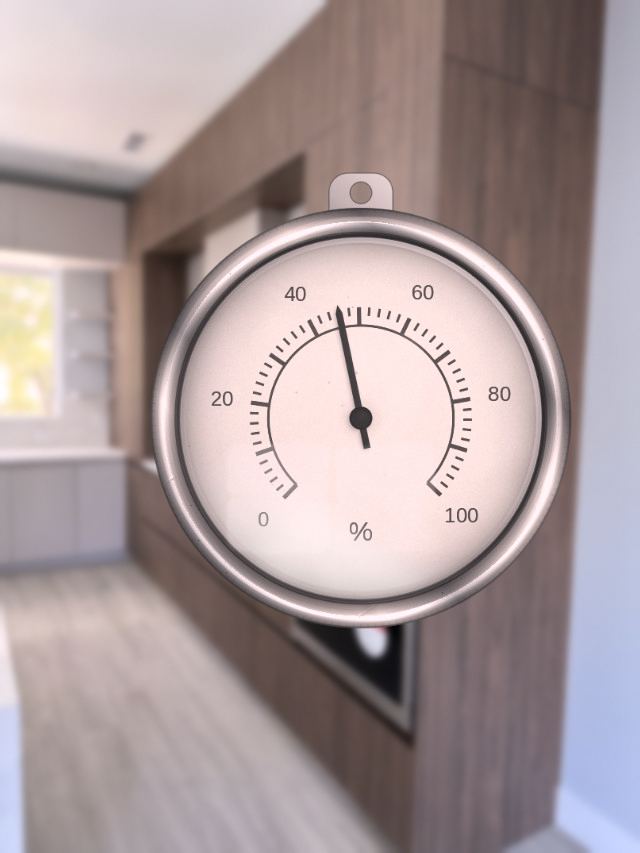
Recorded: % 46
